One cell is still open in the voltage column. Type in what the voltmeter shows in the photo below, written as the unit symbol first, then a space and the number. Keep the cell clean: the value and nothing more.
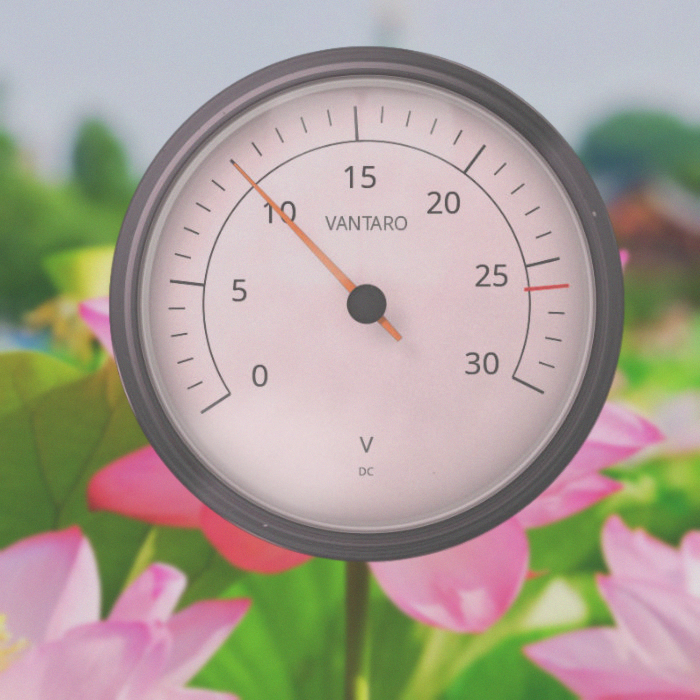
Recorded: V 10
